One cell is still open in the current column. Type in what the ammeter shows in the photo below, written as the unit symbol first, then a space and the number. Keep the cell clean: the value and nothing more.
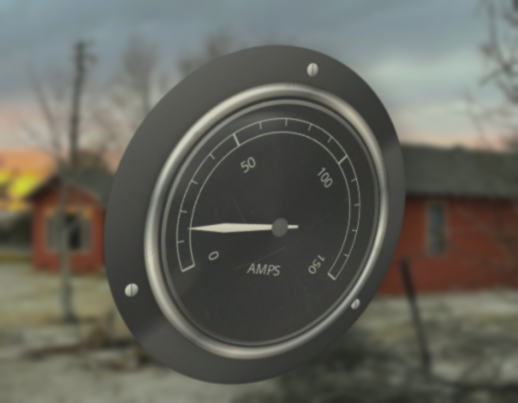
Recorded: A 15
